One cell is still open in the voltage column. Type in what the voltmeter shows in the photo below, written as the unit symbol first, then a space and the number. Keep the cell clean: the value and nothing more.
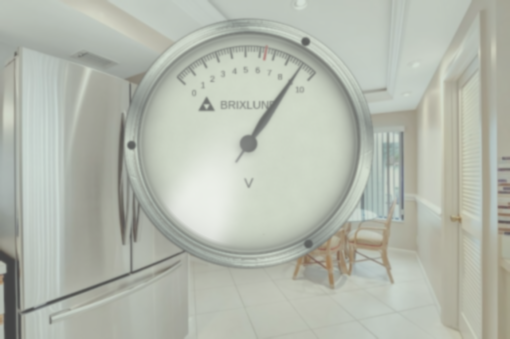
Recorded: V 9
